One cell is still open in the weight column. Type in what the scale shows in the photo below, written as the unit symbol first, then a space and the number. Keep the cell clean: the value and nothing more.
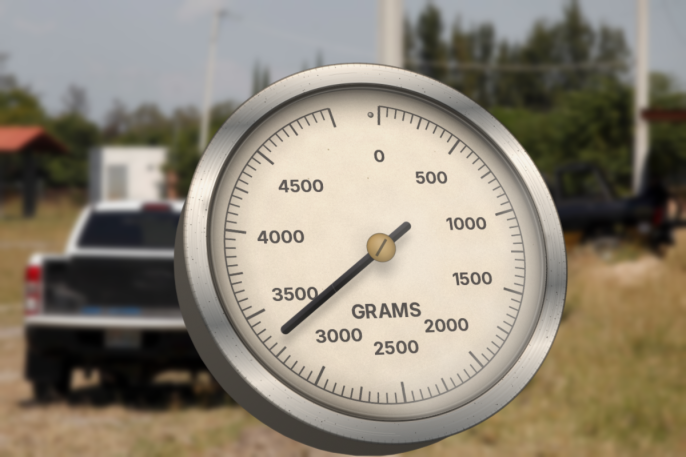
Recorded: g 3325
